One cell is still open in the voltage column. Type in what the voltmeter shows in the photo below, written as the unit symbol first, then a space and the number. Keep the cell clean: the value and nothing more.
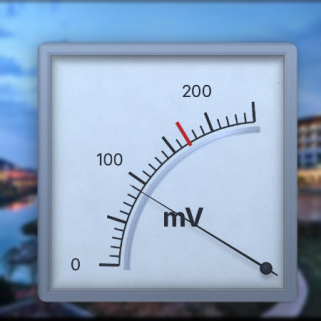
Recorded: mV 90
